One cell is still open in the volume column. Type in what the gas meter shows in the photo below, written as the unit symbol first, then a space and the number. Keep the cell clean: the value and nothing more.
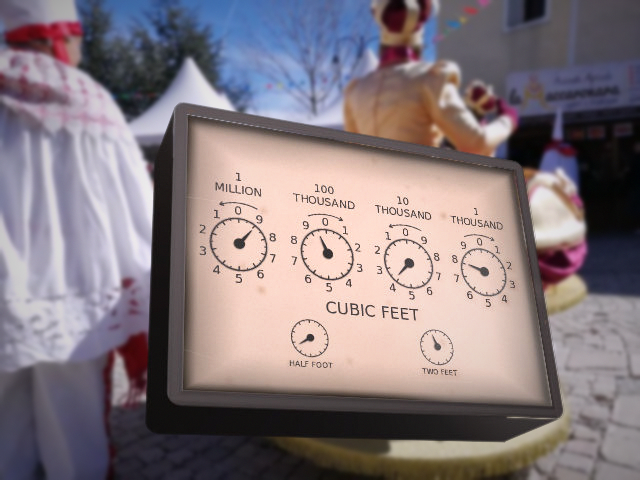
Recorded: ft³ 893800
